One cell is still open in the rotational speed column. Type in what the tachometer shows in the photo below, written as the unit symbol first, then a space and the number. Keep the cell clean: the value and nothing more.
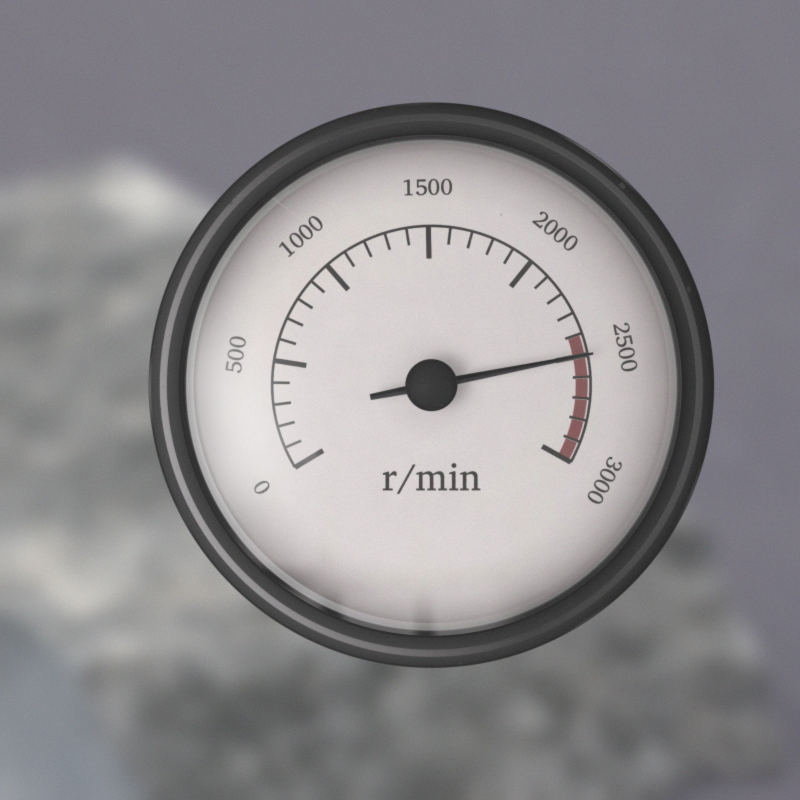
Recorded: rpm 2500
